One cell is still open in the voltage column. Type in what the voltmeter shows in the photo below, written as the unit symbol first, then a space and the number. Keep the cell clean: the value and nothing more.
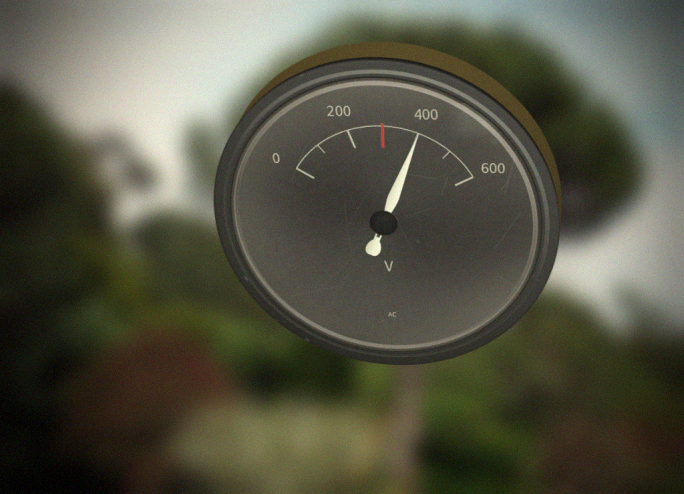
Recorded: V 400
